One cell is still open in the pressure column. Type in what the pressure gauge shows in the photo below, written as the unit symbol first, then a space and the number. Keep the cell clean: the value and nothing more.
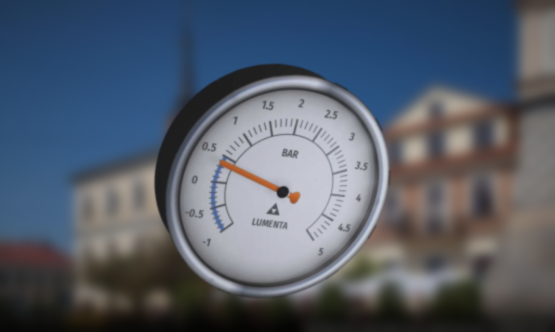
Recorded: bar 0.4
